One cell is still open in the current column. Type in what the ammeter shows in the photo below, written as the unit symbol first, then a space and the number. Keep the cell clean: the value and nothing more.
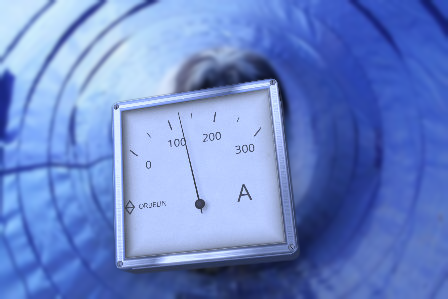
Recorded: A 125
